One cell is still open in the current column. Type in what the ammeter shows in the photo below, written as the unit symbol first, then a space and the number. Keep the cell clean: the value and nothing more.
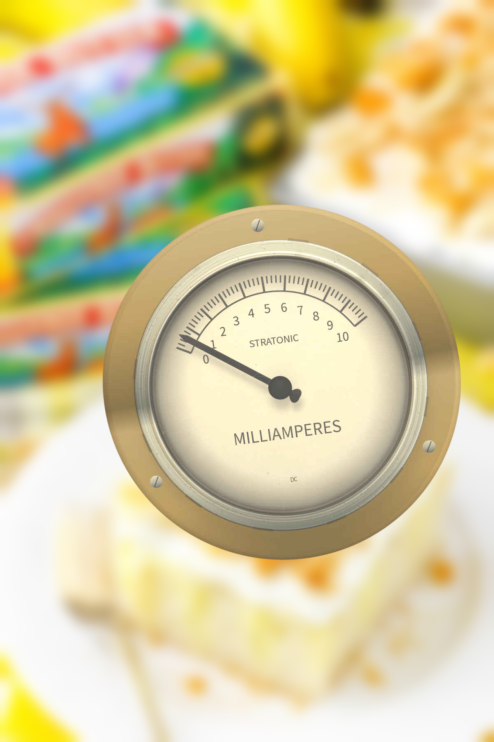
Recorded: mA 0.6
